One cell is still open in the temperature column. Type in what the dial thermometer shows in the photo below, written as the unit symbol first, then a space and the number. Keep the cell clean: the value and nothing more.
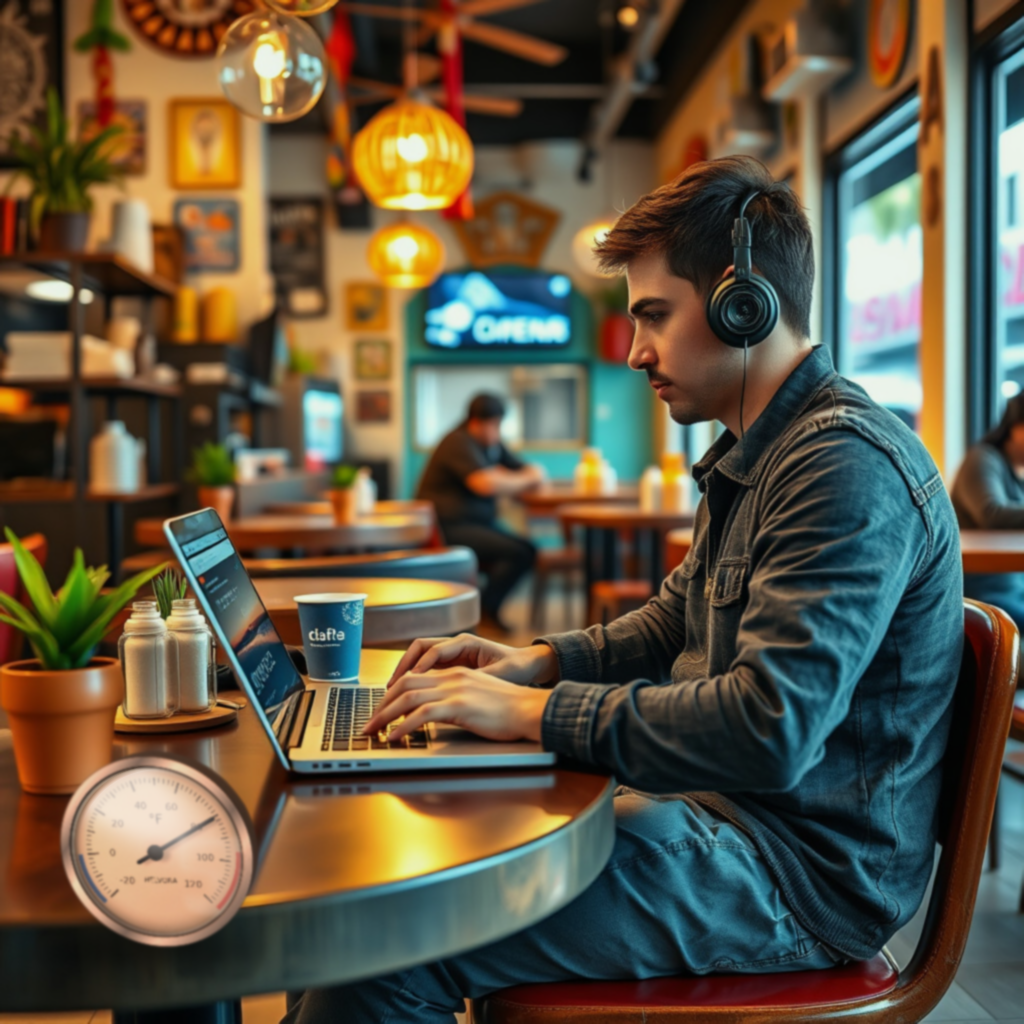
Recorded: °F 80
